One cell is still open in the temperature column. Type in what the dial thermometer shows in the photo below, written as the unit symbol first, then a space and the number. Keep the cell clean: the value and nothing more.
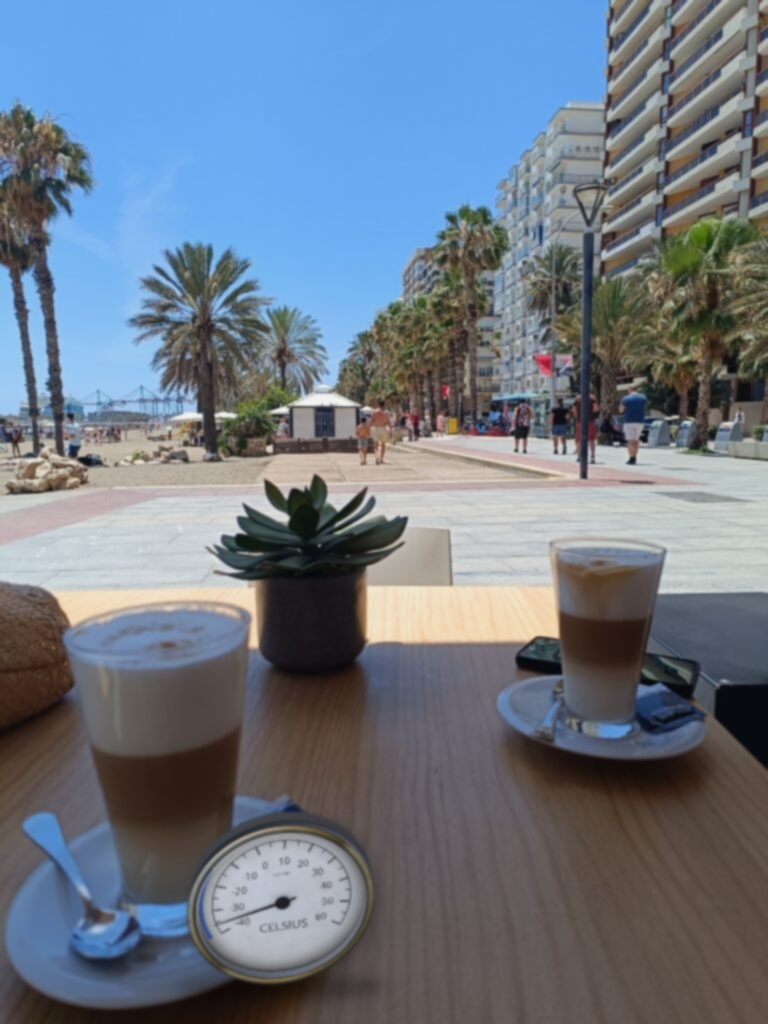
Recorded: °C -35
